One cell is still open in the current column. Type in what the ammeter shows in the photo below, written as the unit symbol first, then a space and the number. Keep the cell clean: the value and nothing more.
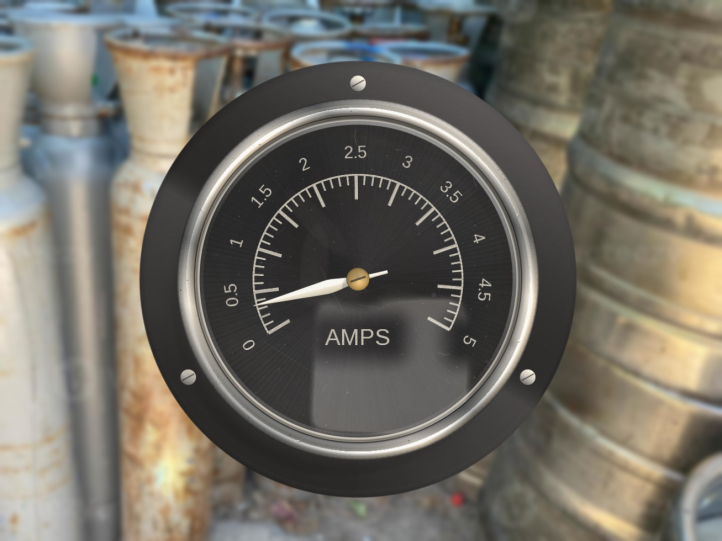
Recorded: A 0.35
